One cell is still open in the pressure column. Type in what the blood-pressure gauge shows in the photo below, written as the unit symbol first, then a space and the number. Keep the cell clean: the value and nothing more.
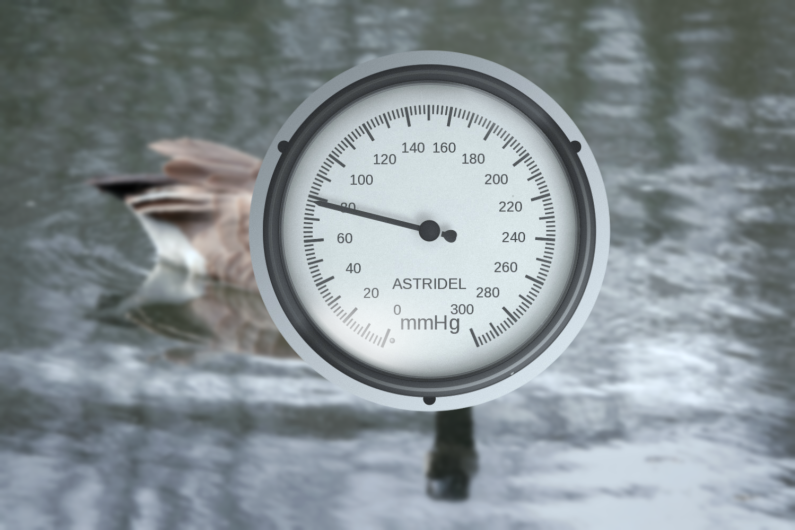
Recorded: mmHg 78
